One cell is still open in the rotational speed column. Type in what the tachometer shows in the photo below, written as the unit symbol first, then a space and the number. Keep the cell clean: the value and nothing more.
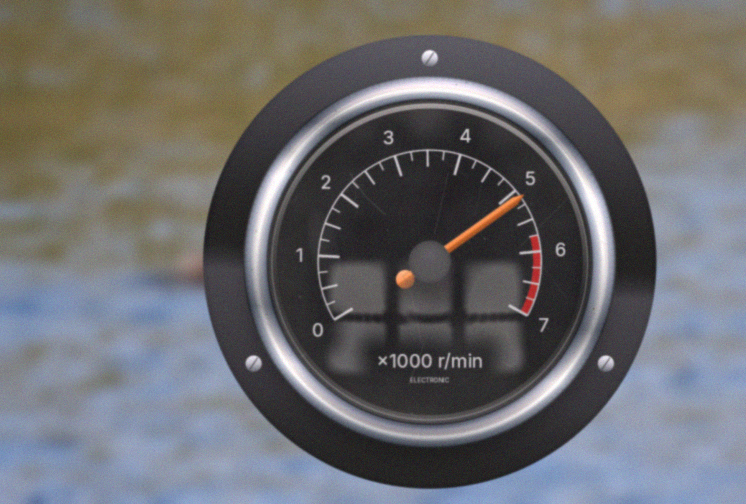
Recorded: rpm 5125
